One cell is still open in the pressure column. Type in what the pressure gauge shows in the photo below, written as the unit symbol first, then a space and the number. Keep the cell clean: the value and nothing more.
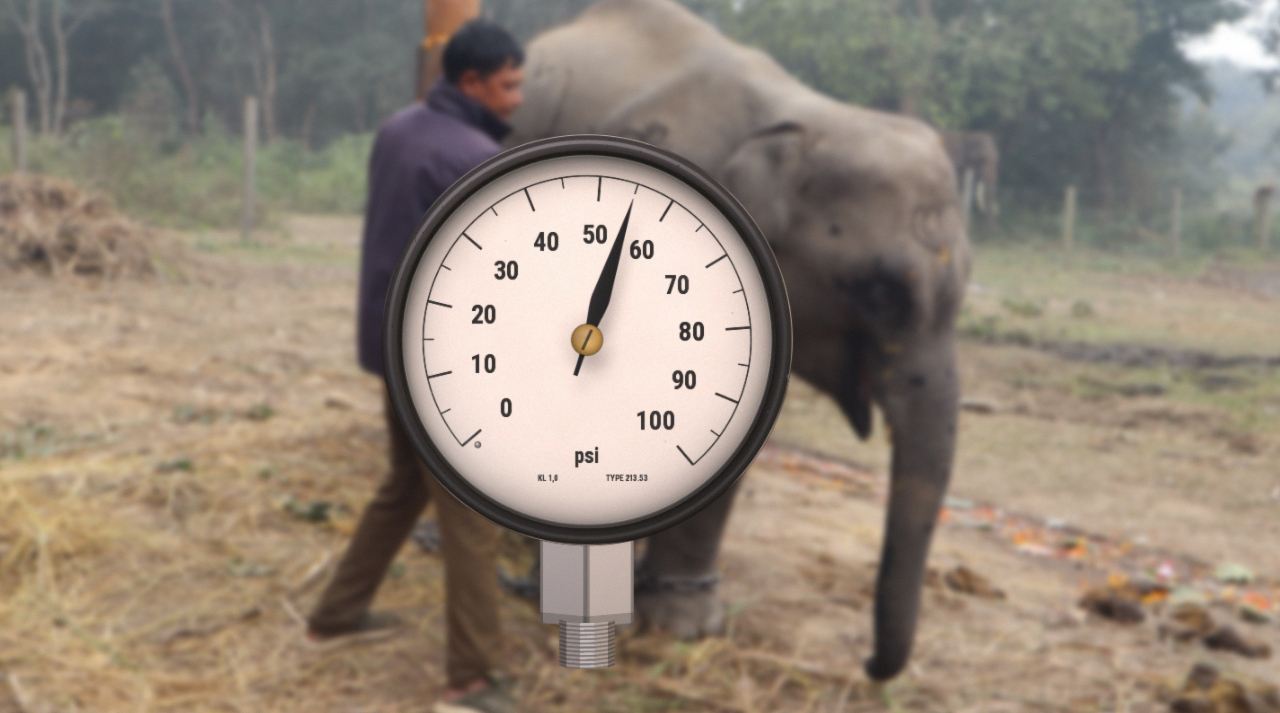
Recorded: psi 55
